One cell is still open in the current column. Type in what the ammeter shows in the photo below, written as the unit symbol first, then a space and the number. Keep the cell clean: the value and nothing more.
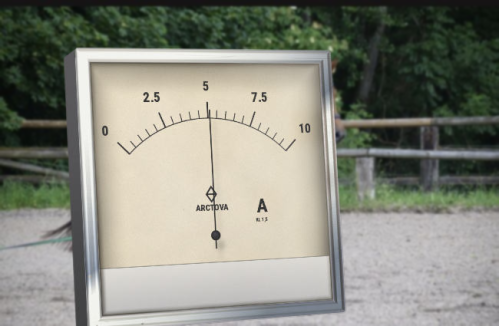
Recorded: A 5
